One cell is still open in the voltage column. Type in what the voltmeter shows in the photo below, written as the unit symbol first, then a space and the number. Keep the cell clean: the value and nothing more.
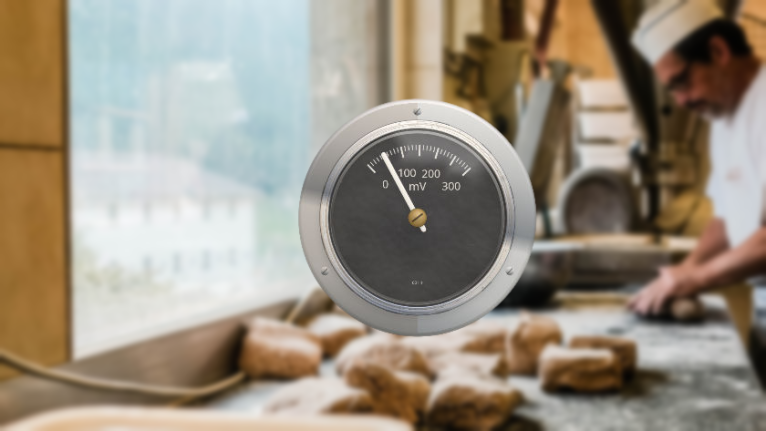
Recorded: mV 50
